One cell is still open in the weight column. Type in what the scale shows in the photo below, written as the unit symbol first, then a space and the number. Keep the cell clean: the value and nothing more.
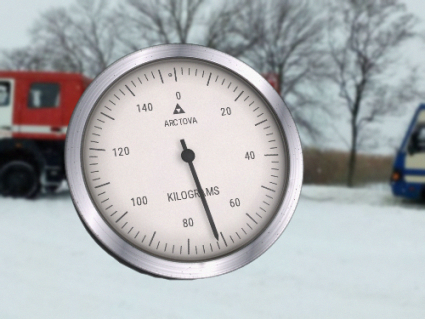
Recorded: kg 72
